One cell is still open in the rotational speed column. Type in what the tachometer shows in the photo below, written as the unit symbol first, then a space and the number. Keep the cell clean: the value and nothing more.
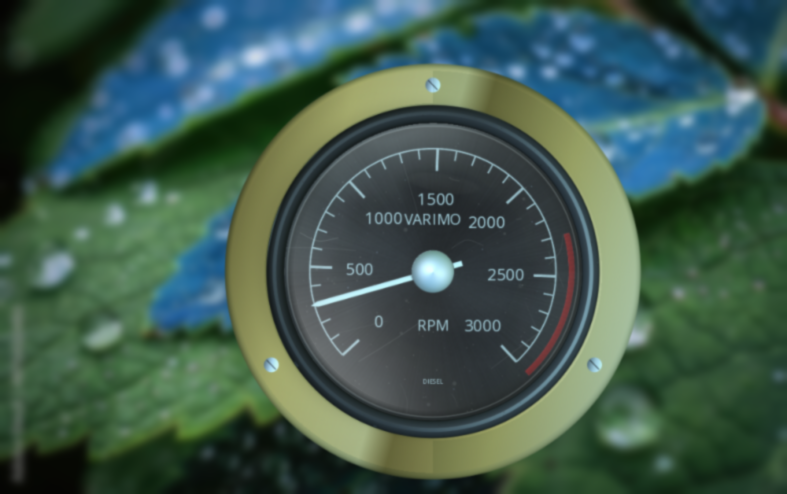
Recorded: rpm 300
